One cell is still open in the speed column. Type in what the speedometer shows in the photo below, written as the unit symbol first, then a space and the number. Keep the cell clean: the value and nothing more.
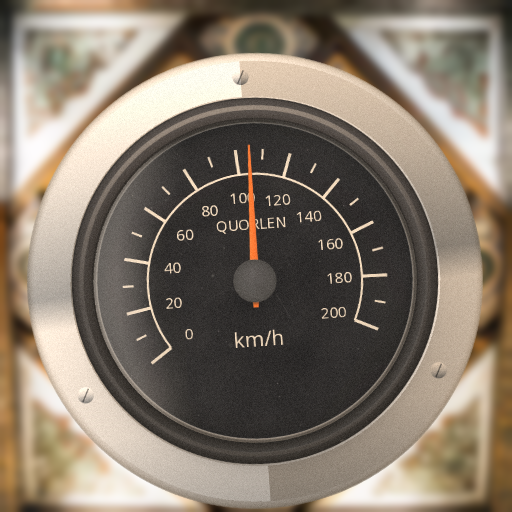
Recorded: km/h 105
